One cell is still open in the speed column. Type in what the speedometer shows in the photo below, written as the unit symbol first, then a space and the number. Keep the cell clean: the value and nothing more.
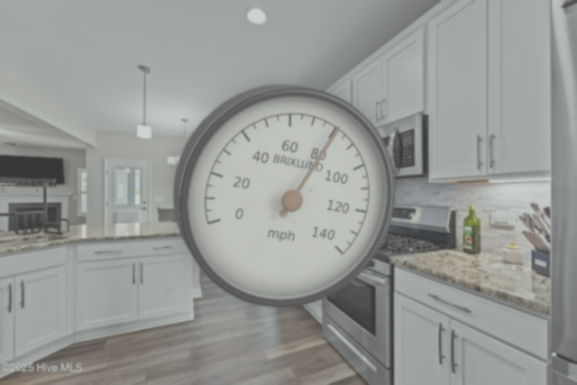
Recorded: mph 80
